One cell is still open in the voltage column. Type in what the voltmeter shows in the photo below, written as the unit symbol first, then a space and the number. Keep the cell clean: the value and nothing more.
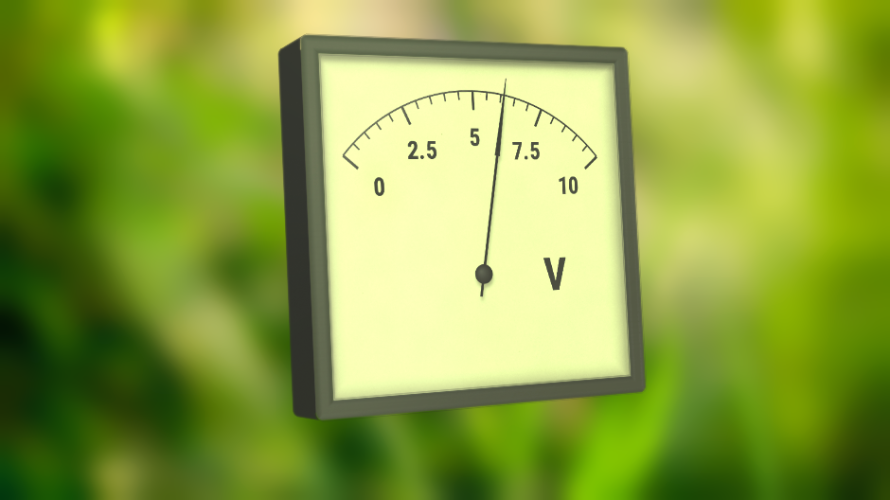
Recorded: V 6
